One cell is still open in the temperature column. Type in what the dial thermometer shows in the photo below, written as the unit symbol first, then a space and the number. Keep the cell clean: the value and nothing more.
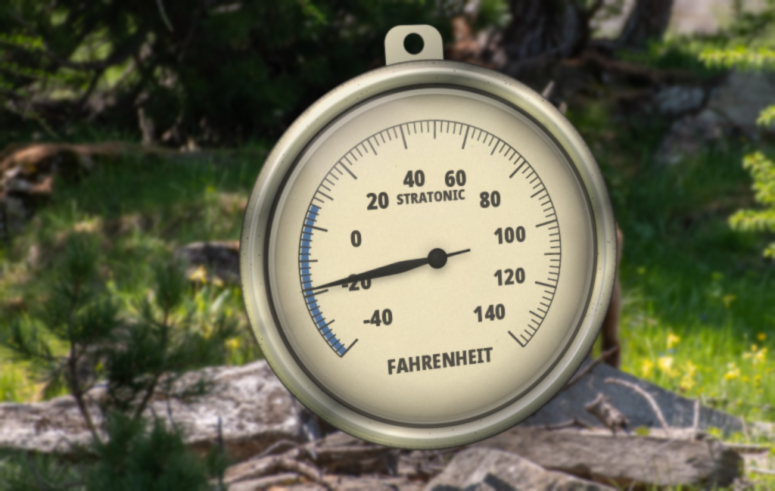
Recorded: °F -18
